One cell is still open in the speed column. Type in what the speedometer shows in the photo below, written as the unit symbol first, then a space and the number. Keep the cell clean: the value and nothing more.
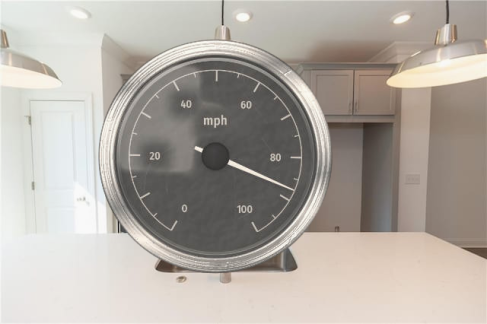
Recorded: mph 87.5
